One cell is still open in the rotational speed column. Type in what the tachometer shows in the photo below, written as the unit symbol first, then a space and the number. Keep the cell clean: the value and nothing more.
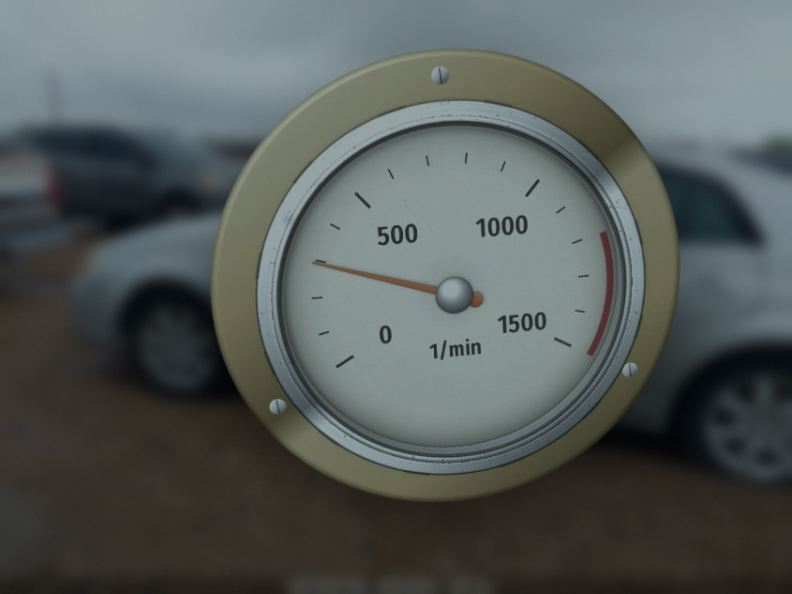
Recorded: rpm 300
